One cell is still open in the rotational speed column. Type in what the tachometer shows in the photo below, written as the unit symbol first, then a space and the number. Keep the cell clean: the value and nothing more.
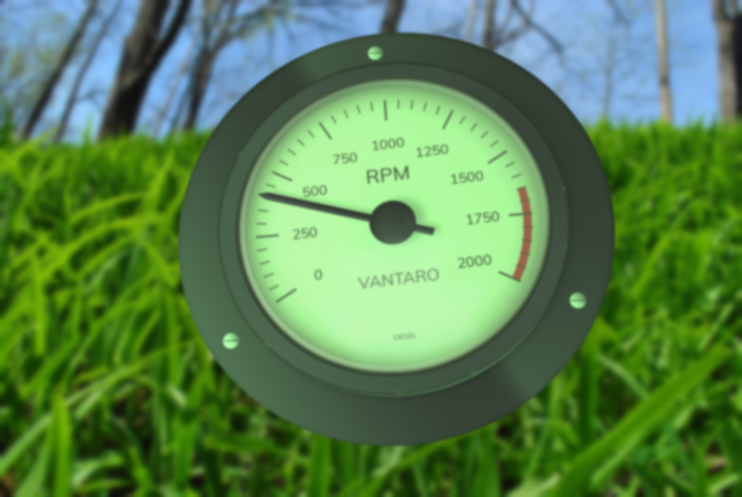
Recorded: rpm 400
